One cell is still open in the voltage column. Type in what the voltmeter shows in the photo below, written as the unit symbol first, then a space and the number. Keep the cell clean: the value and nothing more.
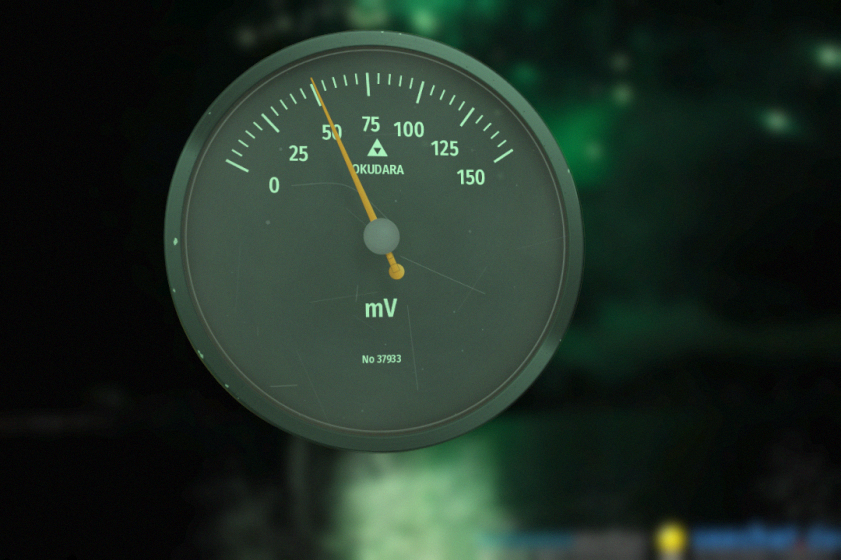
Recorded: mV 50
